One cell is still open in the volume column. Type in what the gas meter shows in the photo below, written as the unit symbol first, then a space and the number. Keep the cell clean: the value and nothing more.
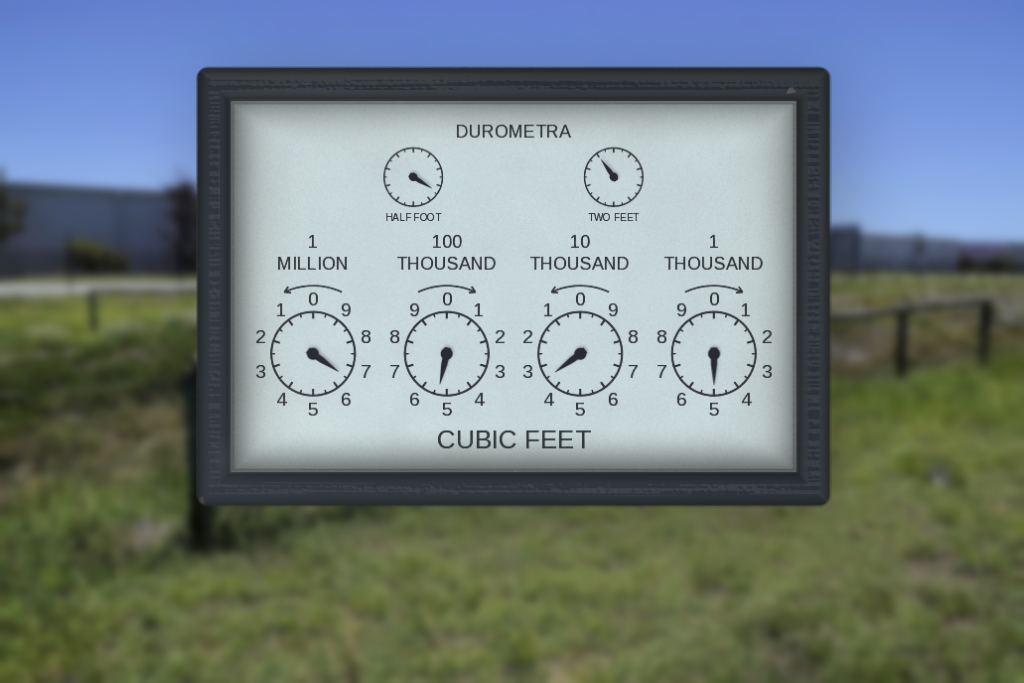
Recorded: ft³ 653500
